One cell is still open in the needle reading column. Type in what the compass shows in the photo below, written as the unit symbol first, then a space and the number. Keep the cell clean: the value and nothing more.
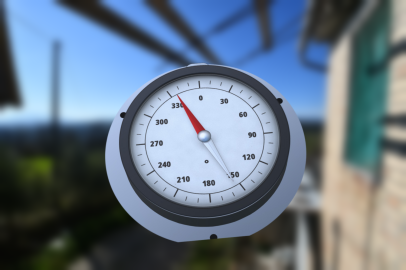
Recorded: ° 335
